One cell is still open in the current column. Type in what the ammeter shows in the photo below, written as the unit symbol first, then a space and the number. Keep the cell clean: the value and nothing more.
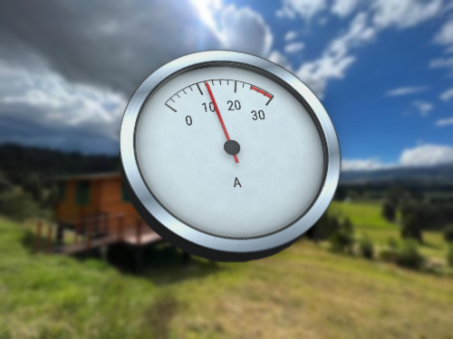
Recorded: A 12
